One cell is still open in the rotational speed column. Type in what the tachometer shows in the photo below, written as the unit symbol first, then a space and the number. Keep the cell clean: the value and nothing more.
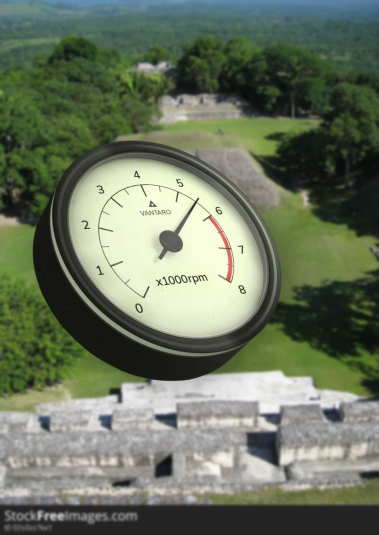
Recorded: rpm 5500
